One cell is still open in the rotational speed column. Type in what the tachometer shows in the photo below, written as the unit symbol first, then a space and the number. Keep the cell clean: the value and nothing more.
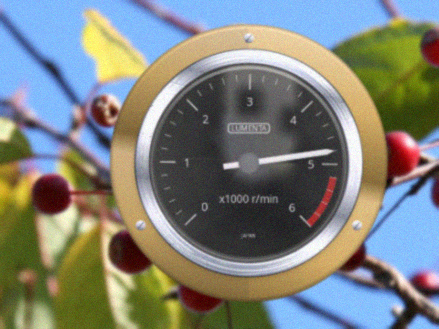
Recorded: rpm 4800
